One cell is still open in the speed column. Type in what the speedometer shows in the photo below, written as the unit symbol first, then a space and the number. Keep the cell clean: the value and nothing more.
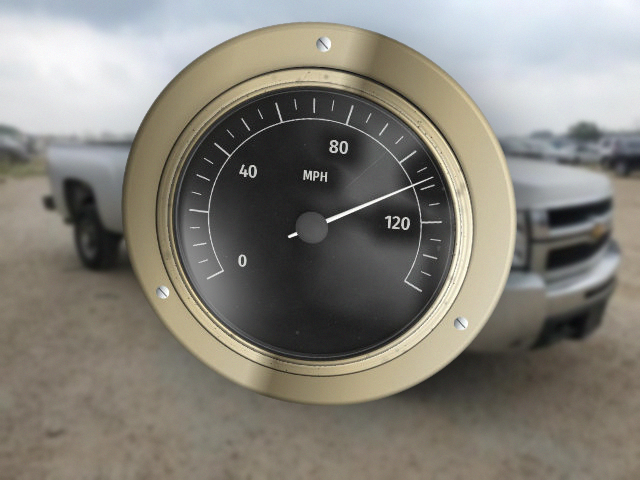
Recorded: mph 107.5
